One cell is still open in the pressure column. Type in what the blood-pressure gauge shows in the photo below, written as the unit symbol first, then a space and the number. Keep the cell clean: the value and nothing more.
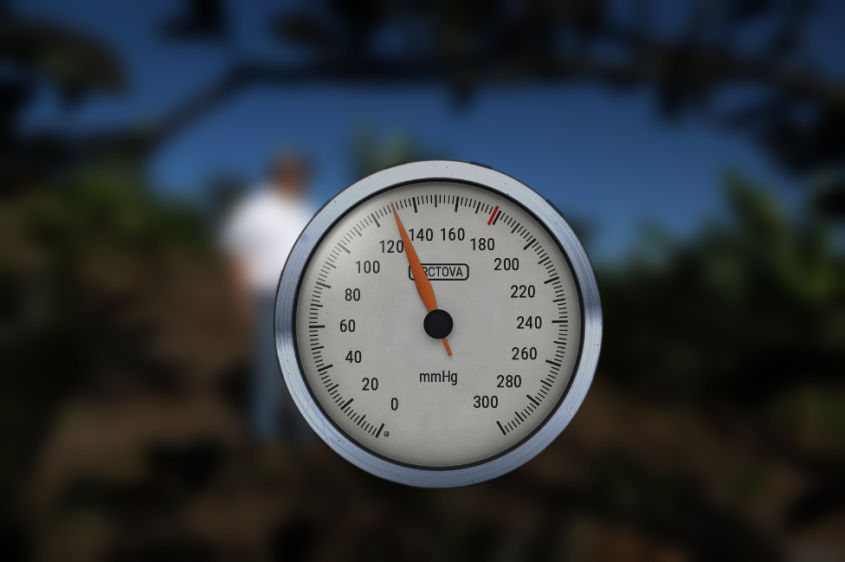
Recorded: mmHg 130
